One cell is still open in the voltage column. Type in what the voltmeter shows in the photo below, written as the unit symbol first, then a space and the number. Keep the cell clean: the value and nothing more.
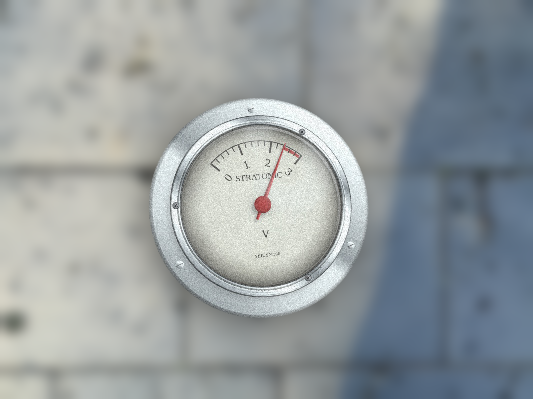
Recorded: V 2.4
